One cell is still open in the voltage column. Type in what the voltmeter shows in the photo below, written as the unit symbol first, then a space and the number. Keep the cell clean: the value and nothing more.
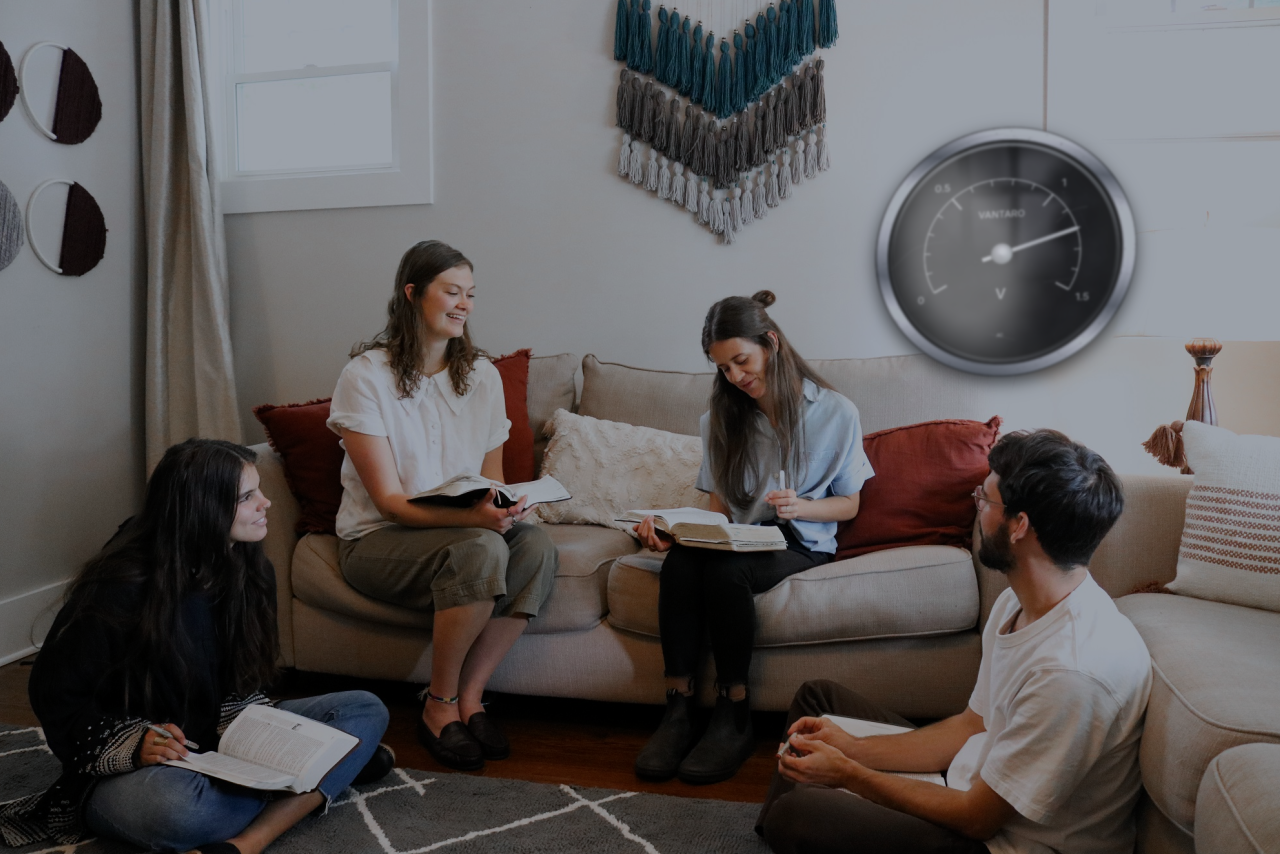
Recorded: V 1.2
